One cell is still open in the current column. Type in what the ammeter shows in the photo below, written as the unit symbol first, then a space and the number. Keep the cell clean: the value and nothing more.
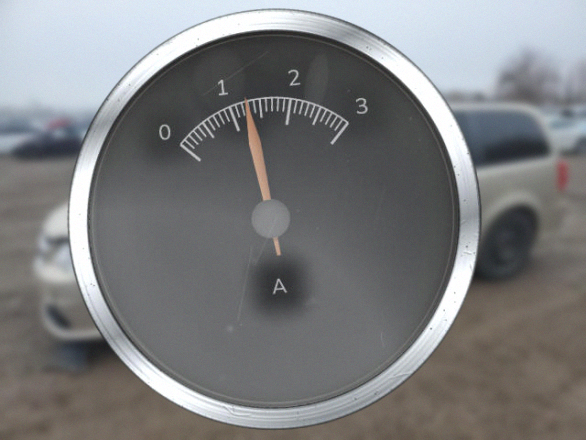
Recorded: A 1.3
